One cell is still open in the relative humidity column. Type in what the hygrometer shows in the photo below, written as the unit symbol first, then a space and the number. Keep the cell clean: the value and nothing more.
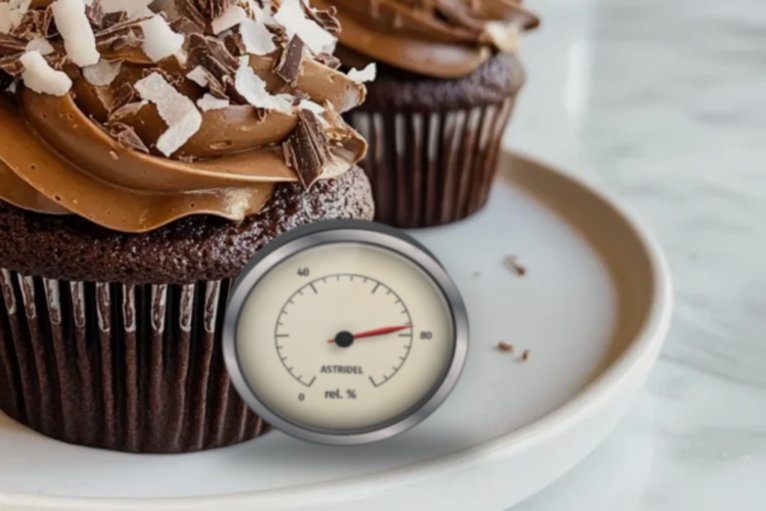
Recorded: % 76
